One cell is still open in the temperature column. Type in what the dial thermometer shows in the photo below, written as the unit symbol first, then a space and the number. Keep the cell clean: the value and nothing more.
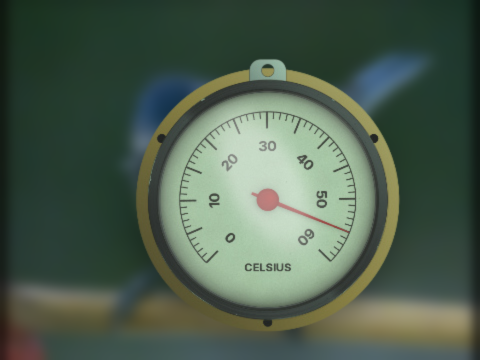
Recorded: °C 55
